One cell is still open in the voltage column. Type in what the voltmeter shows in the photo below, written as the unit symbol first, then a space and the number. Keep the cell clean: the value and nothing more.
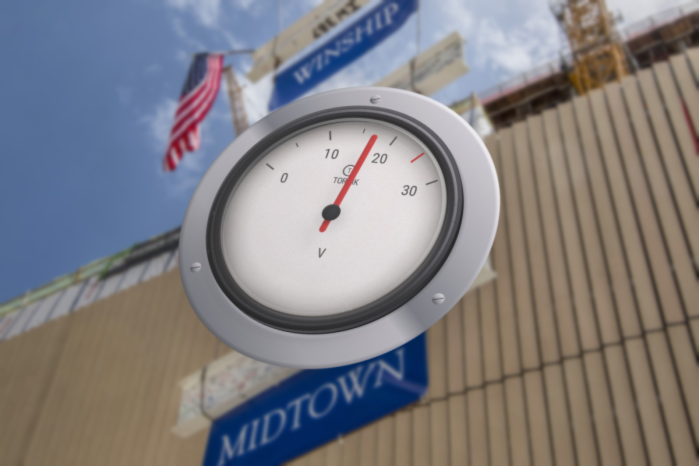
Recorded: V 17.5
